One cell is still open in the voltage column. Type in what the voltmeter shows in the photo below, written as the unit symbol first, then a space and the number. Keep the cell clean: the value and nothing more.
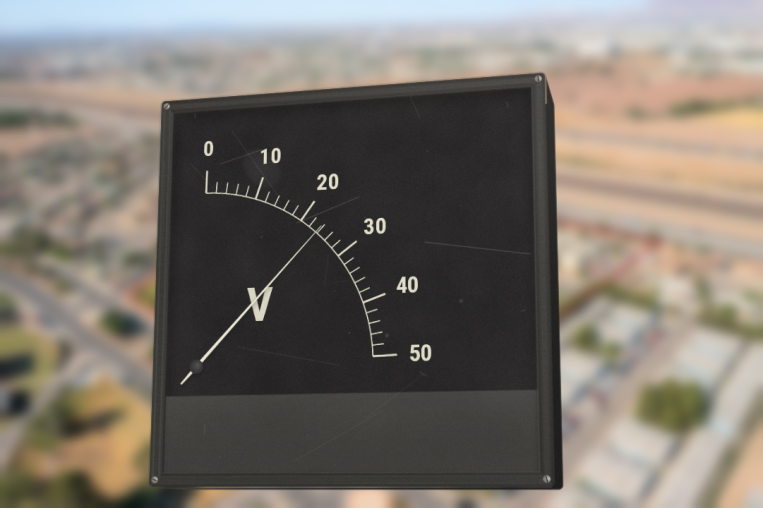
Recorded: V 24
